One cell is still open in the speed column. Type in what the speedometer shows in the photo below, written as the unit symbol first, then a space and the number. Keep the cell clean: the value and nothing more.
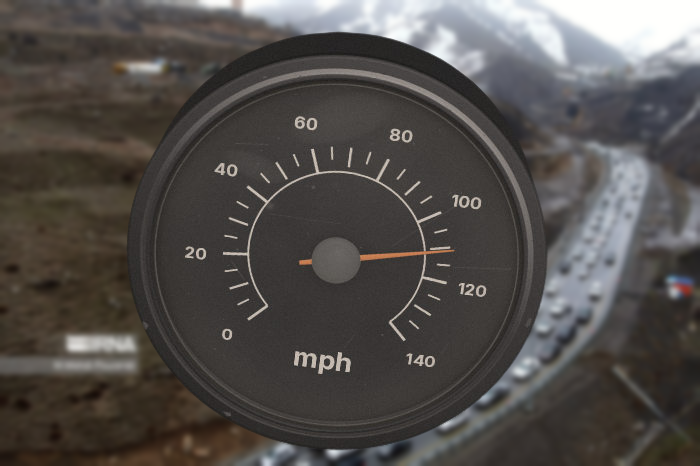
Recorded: mph 110
